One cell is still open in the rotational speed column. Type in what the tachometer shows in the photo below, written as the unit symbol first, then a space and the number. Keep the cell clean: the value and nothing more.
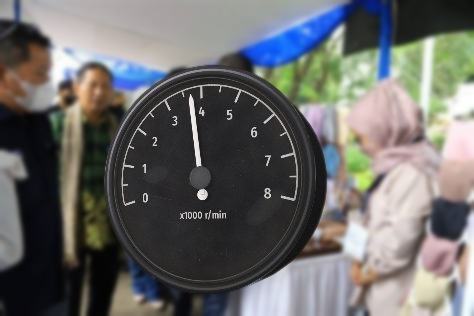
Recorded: rpm 3750
